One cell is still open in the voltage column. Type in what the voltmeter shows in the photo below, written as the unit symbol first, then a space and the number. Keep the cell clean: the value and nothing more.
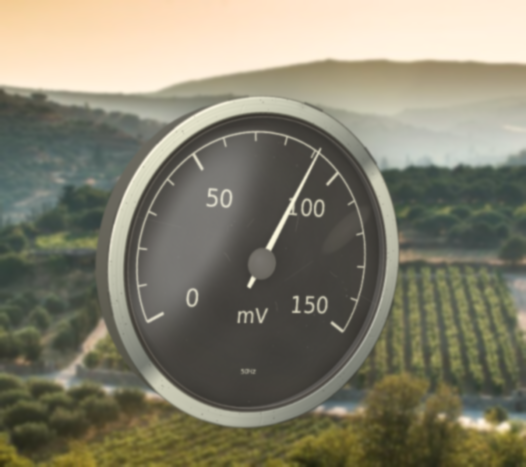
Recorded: mV 90
